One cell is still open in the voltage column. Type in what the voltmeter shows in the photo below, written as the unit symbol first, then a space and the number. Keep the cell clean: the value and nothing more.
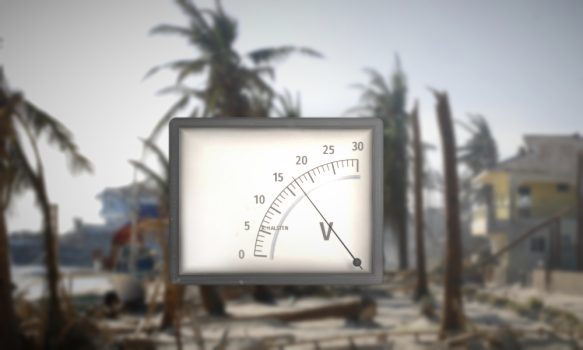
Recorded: V 17
